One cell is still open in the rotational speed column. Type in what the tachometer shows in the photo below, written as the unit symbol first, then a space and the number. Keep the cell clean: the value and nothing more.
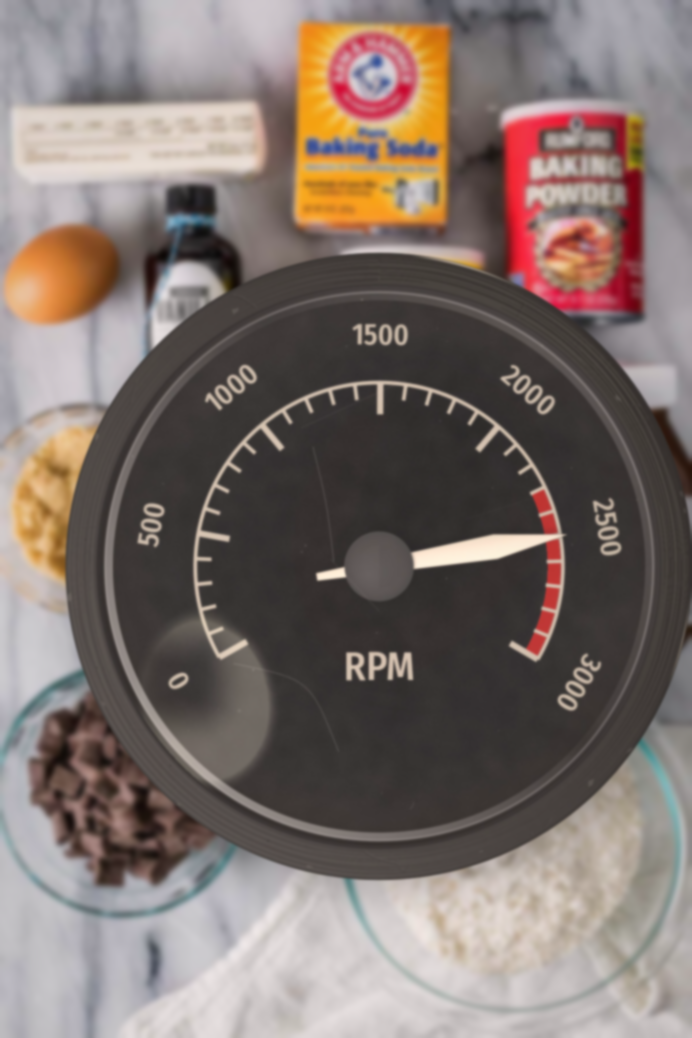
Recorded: rpm 2500
